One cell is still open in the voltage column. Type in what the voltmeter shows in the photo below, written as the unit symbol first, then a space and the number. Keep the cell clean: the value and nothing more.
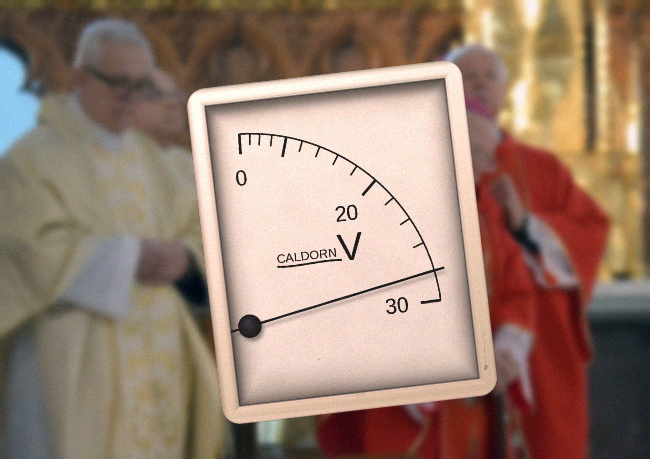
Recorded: V 28
